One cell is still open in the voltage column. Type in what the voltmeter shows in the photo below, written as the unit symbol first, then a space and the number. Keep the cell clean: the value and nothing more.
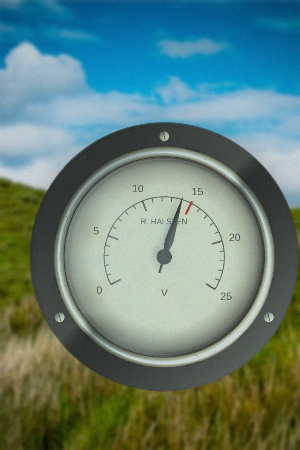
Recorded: V 14
